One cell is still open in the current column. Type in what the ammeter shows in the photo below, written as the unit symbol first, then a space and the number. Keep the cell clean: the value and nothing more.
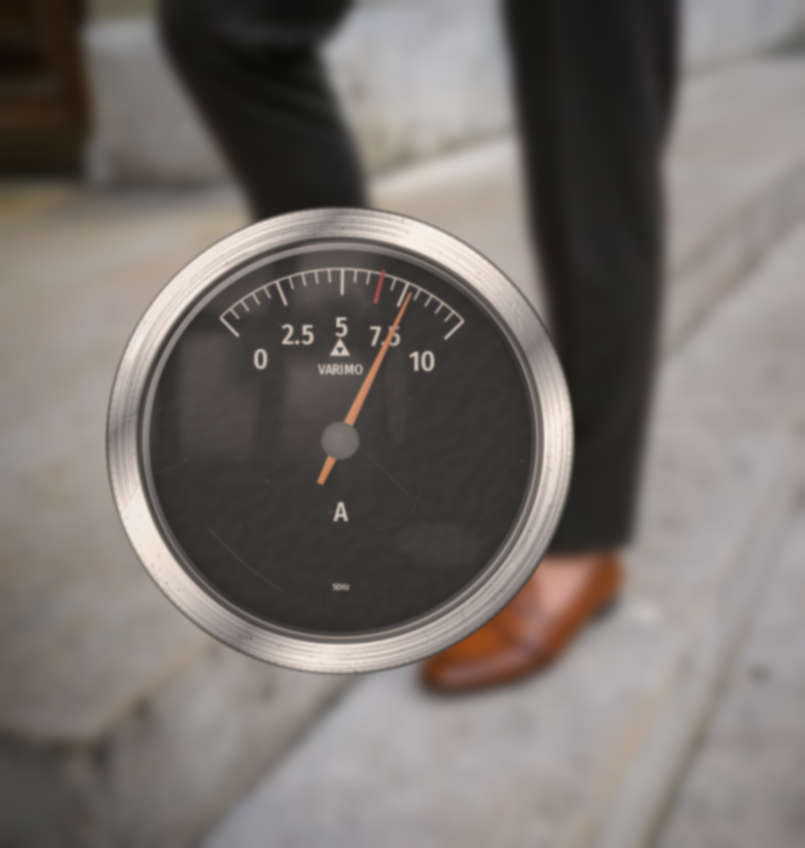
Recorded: A 7.75
